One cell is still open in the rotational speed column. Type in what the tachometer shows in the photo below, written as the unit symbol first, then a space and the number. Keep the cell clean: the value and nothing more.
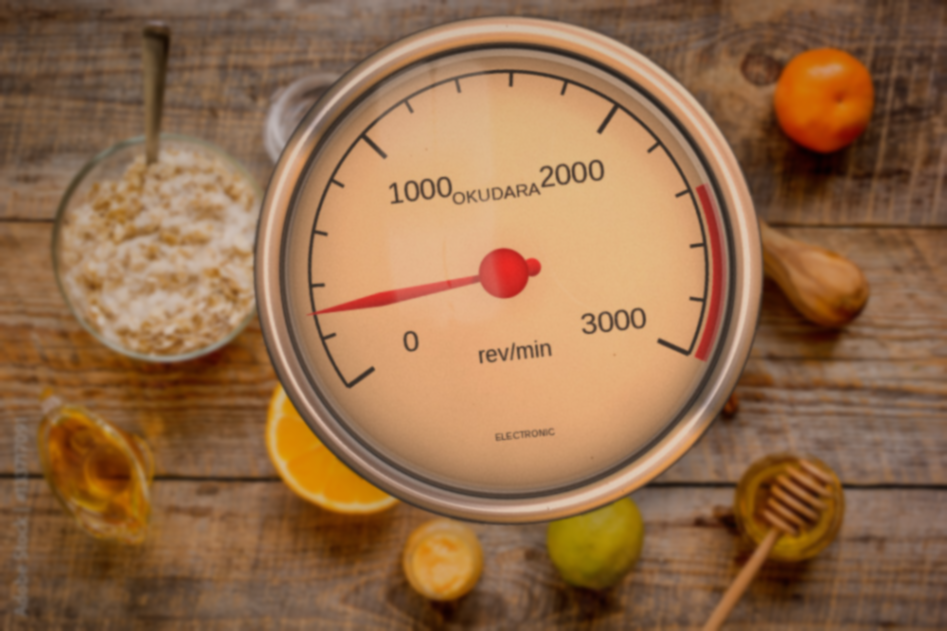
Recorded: rpm 300
